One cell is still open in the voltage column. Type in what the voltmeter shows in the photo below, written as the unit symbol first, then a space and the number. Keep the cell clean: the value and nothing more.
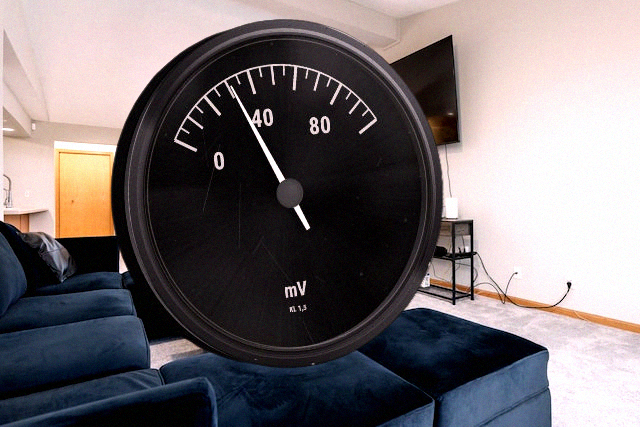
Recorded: mV 30
